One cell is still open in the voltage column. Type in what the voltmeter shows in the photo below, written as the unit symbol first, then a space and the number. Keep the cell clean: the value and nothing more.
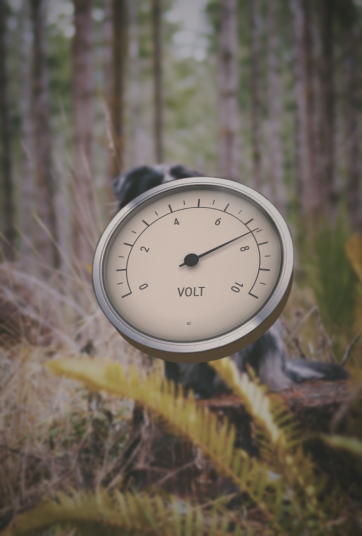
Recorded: V 7.5
